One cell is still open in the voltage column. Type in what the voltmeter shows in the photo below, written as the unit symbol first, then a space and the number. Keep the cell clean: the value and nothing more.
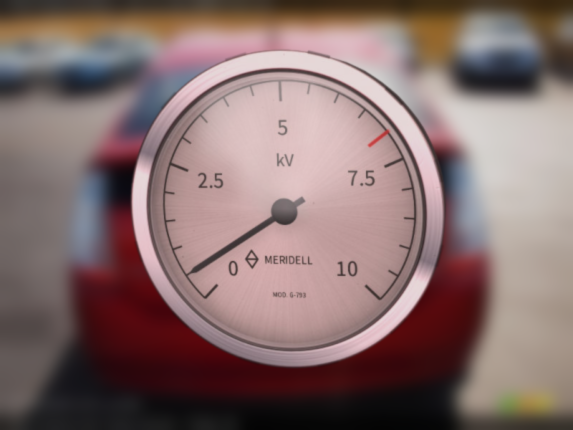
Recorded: kV 0.5
